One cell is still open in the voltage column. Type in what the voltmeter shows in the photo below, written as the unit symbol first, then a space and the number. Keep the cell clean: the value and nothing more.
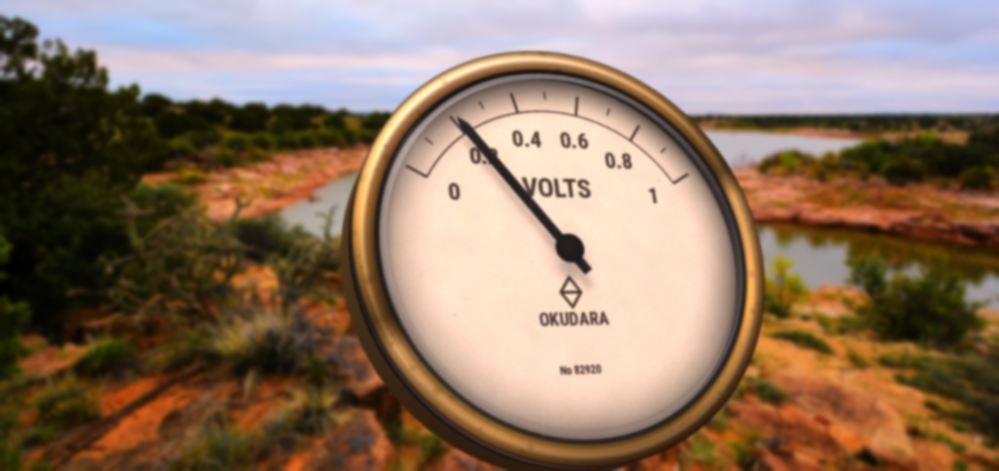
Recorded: V 0.2
